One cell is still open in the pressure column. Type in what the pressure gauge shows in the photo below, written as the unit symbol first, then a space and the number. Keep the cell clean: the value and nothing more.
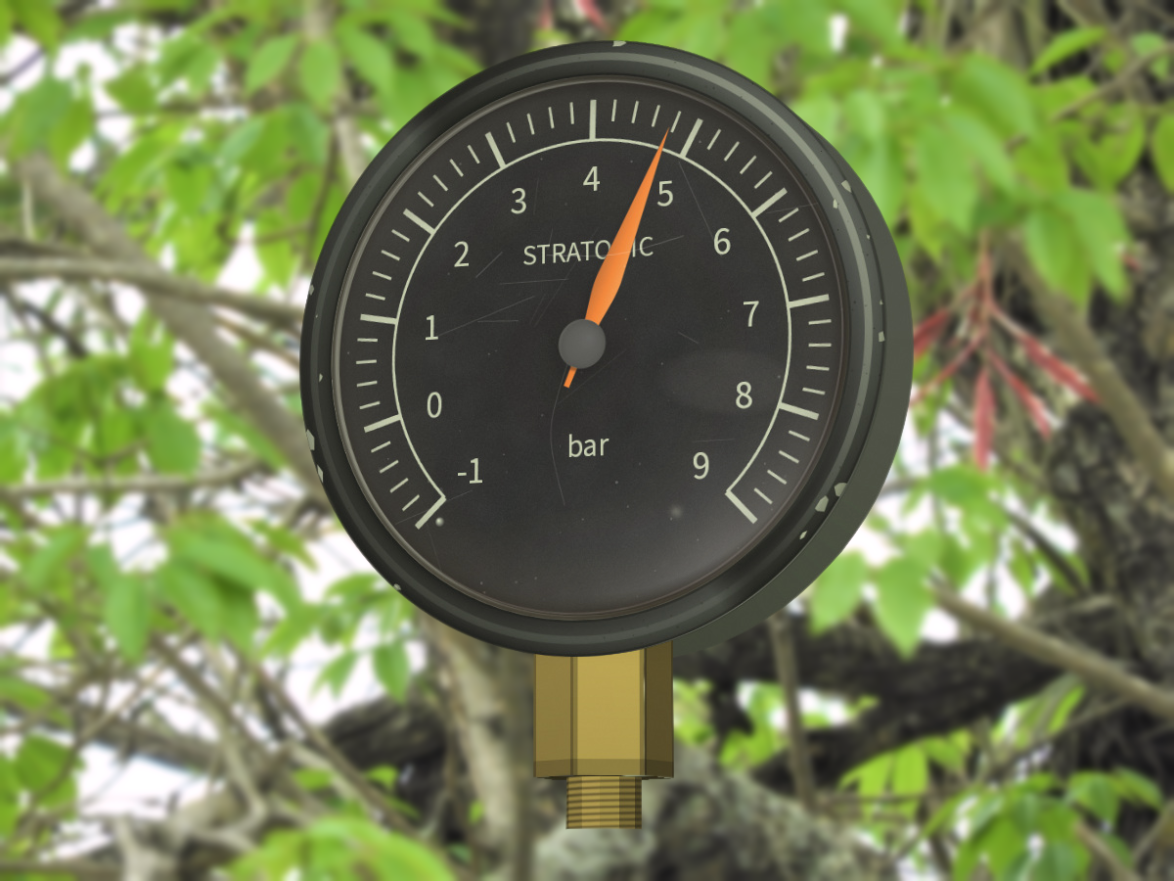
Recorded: bar 4.8
